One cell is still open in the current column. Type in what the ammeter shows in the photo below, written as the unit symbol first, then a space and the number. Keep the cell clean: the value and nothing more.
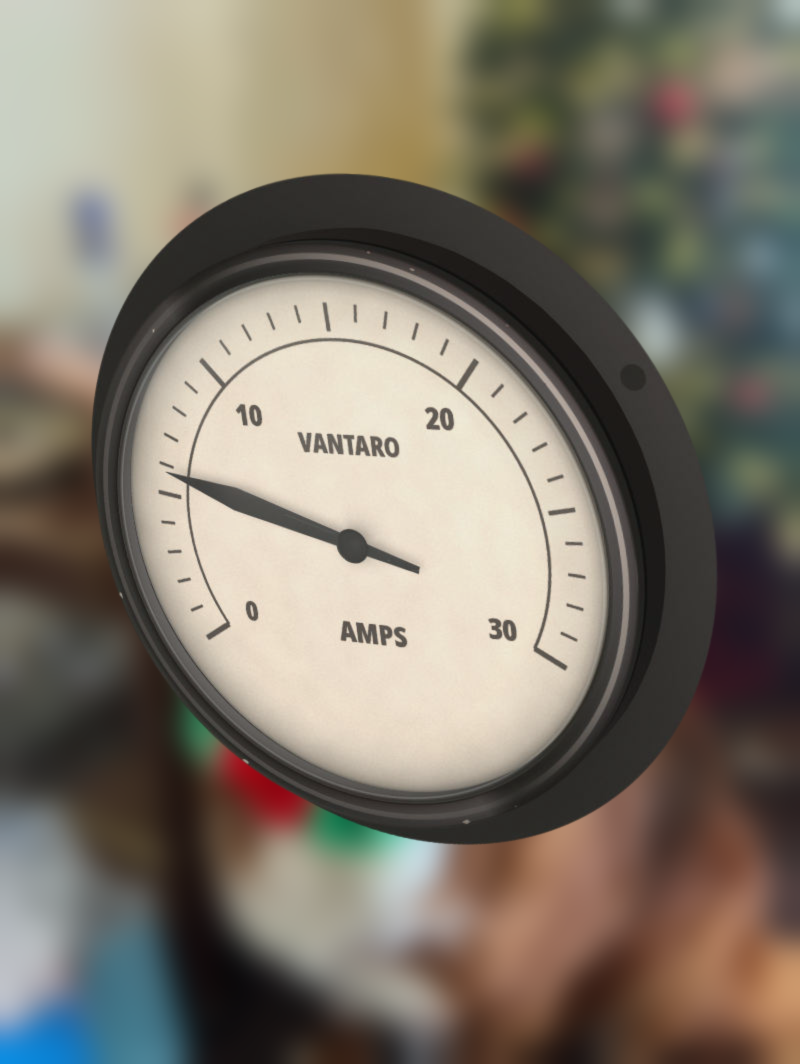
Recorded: A 6
